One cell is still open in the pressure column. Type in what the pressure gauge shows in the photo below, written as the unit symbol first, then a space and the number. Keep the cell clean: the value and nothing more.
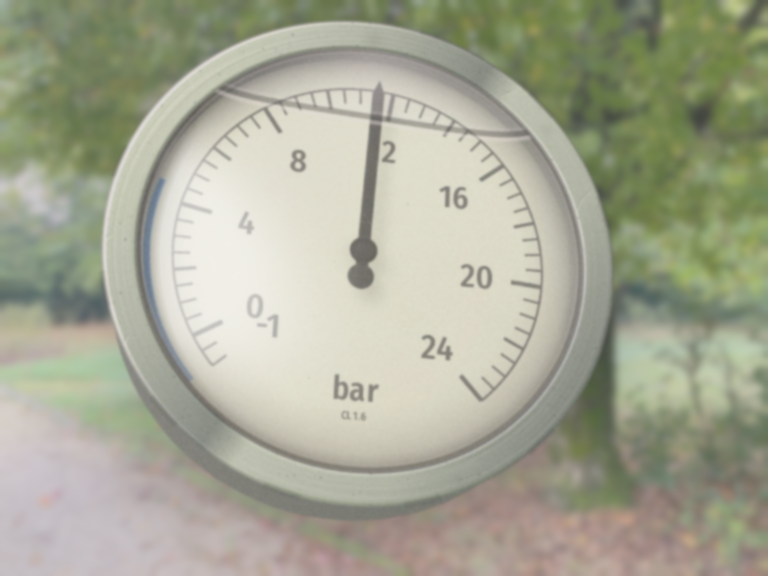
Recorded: bar 11.5
